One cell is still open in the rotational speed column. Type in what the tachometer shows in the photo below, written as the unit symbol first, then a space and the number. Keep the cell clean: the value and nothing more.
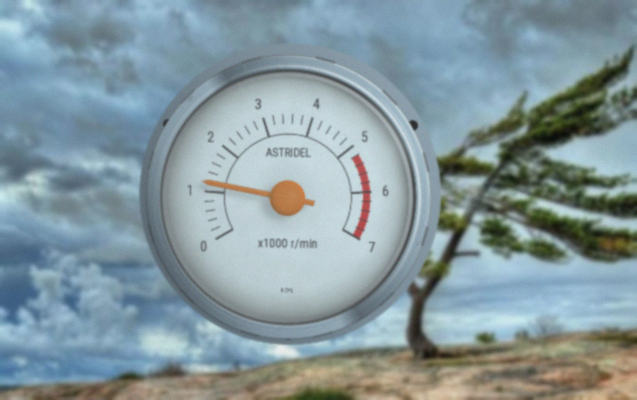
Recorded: rpm 1200
